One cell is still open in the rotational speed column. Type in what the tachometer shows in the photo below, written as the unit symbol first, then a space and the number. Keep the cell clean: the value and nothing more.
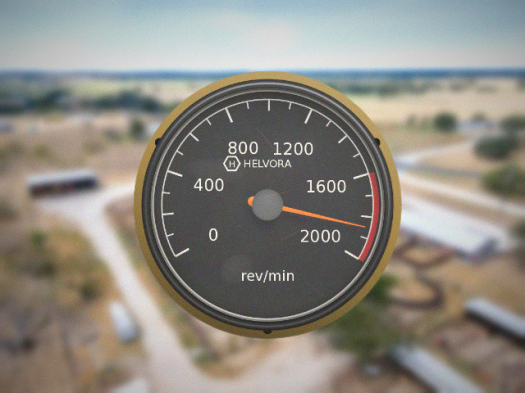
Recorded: rpm 1850
